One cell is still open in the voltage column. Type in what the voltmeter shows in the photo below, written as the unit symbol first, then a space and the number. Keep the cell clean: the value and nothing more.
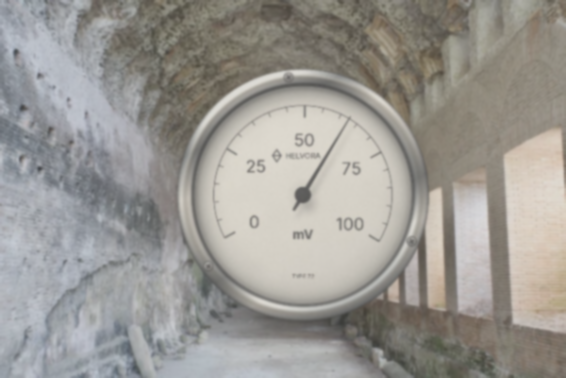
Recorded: mV 62.5
